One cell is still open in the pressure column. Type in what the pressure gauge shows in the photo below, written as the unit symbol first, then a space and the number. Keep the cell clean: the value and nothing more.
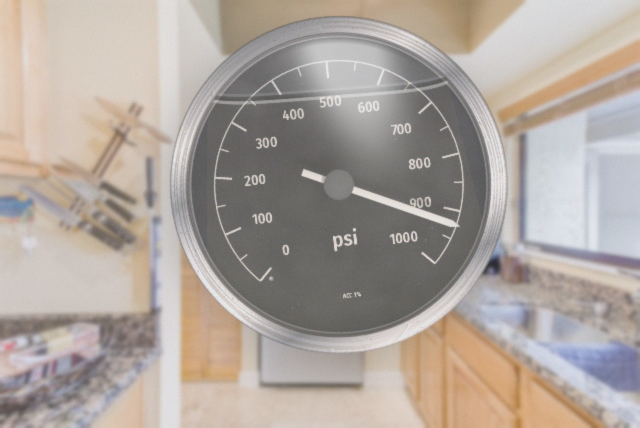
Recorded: psi 925
